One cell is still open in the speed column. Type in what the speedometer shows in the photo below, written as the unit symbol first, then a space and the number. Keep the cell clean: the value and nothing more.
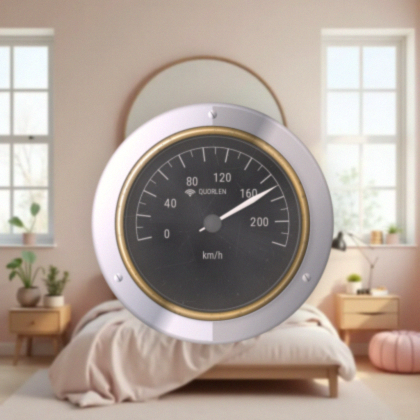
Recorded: km/h 170
